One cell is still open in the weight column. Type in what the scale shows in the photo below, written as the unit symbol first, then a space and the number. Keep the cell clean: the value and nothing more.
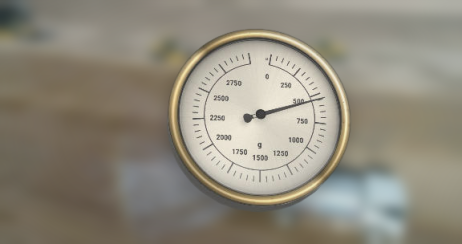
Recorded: g 550
